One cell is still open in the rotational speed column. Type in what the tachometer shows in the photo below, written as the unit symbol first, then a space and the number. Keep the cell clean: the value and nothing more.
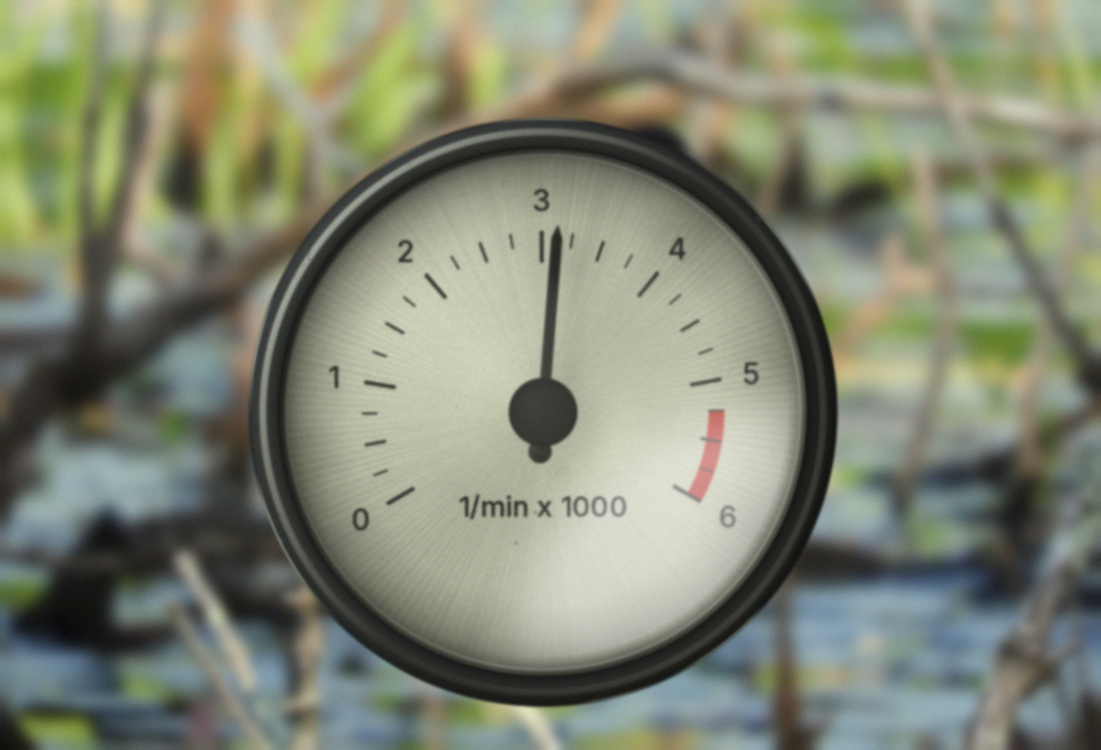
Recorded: rpm 3125
